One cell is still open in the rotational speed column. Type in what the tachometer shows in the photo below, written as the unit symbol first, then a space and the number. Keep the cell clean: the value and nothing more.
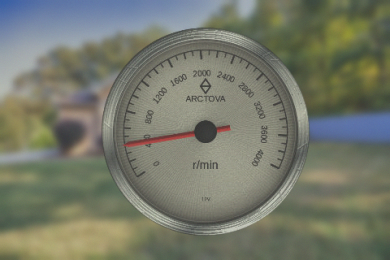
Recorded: rpm 400
